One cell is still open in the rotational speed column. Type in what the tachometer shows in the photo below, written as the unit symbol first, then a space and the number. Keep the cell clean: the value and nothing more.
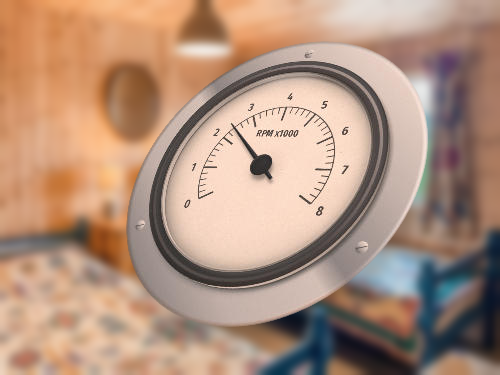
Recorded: rpm 2400
